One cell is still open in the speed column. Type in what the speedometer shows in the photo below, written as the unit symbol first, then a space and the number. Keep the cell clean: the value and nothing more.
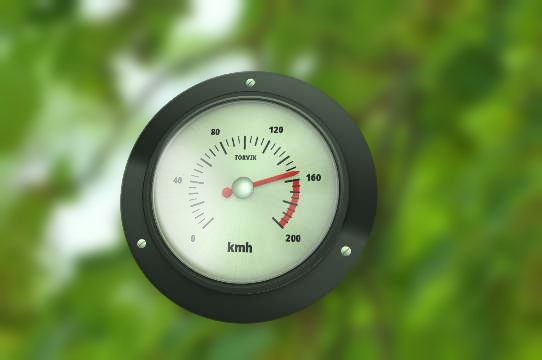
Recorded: km/h 155
